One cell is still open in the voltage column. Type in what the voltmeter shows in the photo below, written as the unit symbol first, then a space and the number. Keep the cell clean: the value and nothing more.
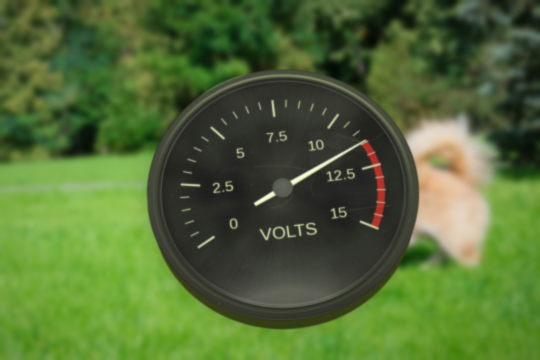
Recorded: V 11.5
